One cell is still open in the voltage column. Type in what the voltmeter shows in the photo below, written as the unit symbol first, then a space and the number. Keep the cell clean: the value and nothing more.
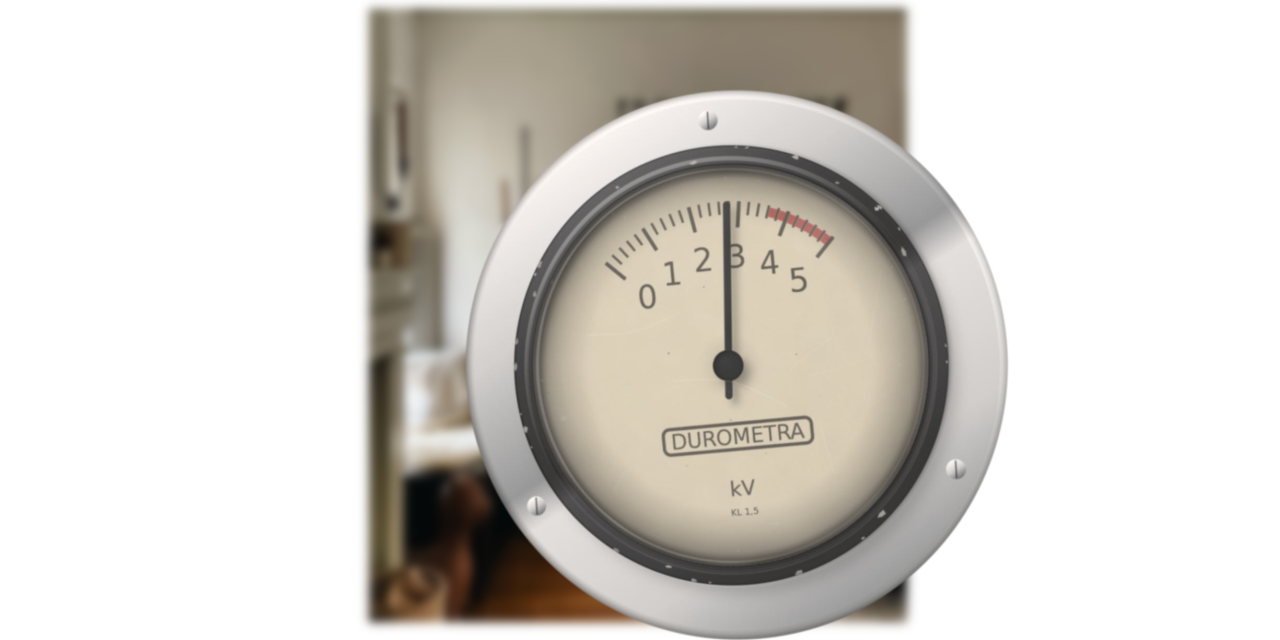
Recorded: kV 2.8
